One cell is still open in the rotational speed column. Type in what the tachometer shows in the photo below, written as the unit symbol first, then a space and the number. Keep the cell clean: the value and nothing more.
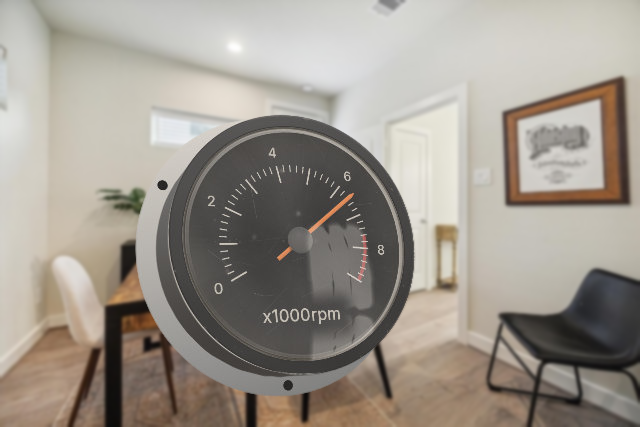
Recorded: rpm 6400
